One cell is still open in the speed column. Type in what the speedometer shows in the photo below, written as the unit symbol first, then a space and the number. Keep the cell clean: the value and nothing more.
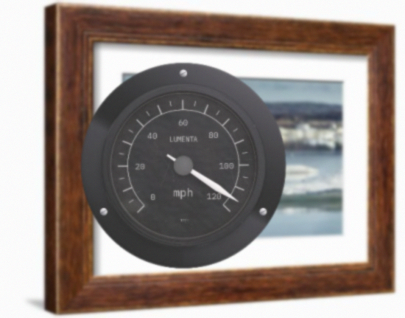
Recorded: mph 115
